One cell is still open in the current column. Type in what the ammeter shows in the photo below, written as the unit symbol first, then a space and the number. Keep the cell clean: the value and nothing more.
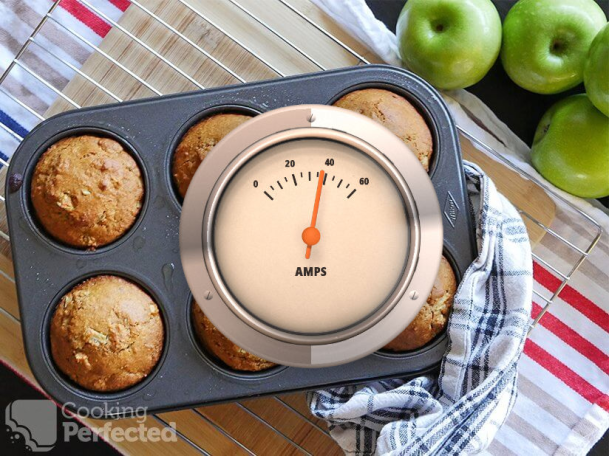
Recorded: A 37.5
